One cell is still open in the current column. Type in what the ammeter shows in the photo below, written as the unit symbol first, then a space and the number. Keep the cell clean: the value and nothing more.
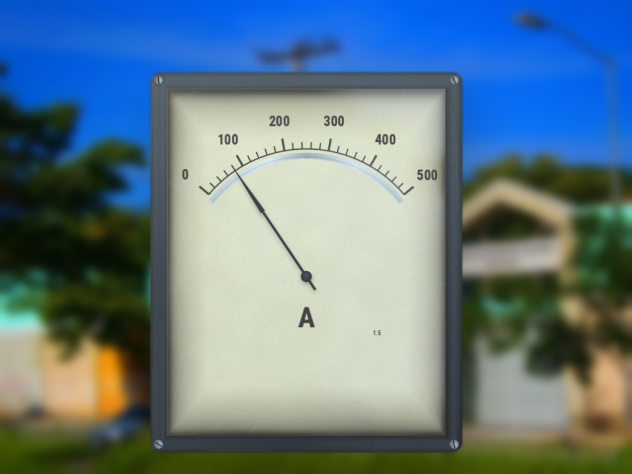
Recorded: A 80
